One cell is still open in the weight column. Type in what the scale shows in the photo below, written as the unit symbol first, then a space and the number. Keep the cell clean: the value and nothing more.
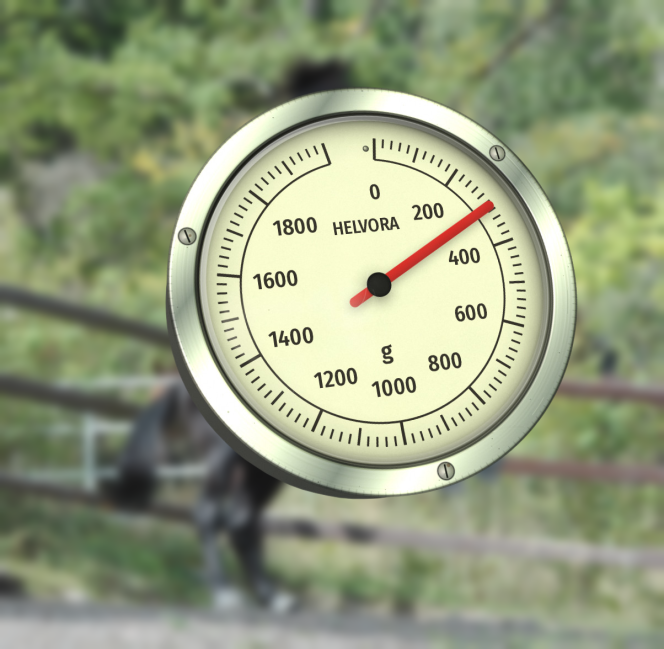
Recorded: g 310
